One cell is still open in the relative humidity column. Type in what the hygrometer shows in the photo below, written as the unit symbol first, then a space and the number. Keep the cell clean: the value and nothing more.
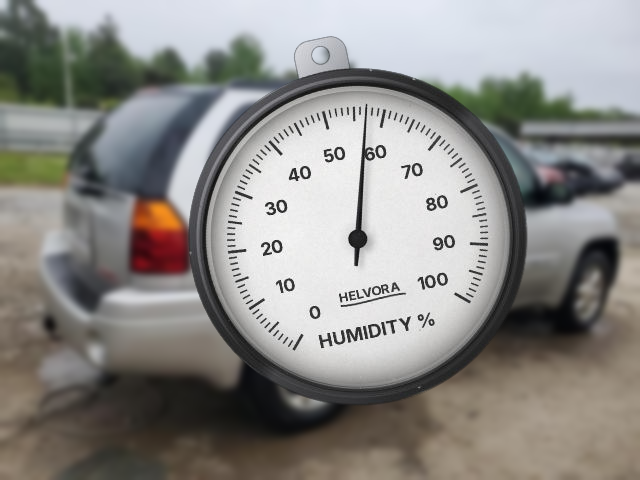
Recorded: % 57
